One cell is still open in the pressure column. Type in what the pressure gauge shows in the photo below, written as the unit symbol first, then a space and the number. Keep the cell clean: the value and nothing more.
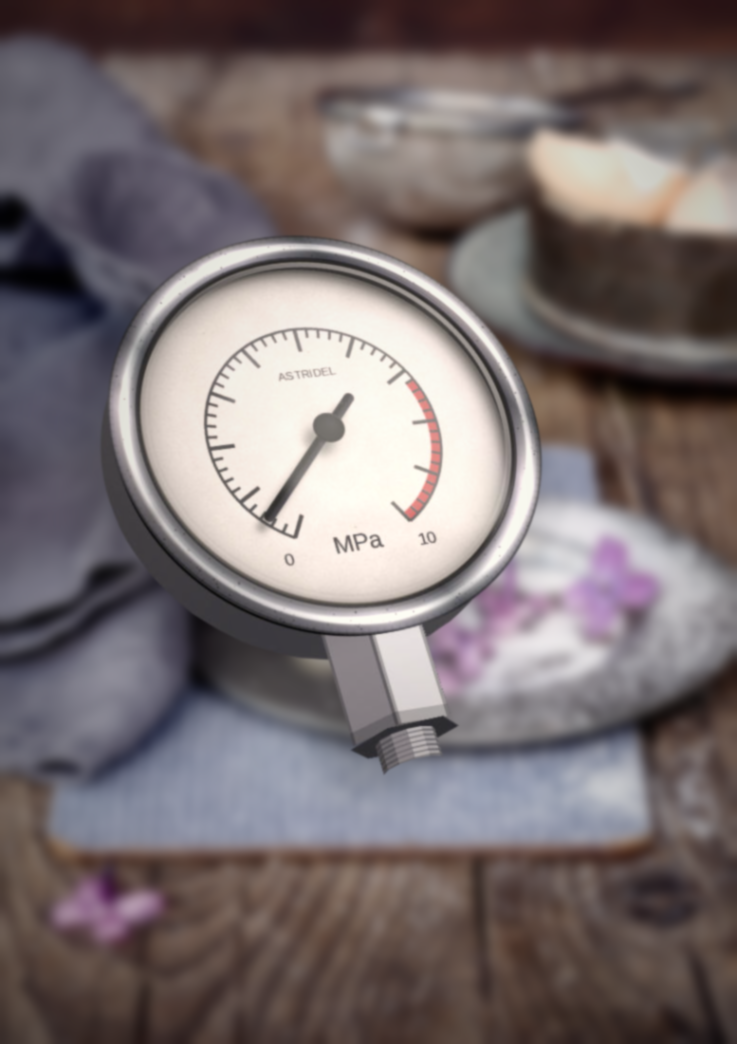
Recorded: MPa 0.5
